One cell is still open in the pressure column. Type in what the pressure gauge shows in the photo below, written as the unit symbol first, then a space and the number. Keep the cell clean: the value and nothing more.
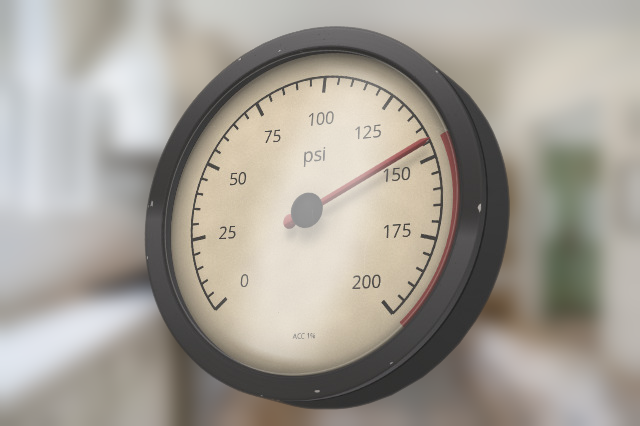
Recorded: psi 145
